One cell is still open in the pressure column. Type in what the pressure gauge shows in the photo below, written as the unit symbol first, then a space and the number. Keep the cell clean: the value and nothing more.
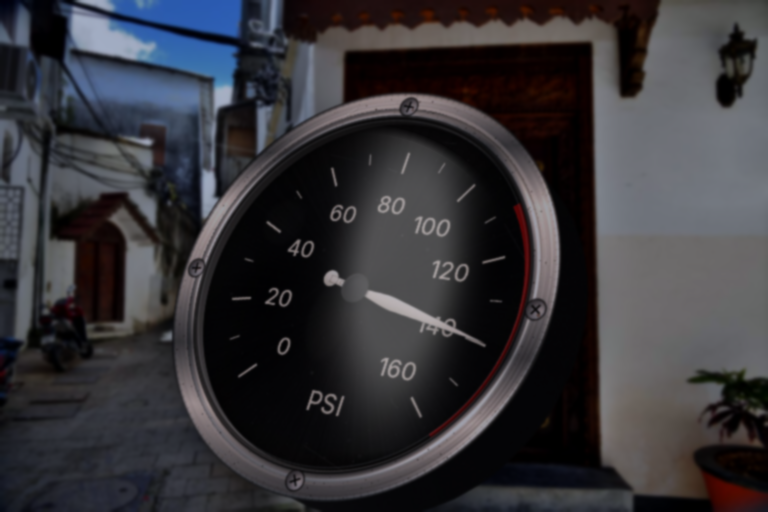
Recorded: psi 140
